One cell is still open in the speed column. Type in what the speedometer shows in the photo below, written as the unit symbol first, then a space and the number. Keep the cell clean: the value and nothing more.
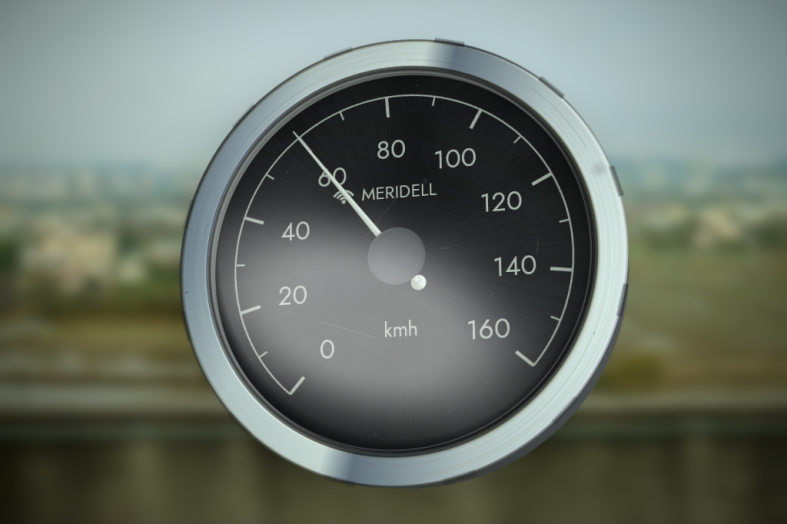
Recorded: km/h 60
